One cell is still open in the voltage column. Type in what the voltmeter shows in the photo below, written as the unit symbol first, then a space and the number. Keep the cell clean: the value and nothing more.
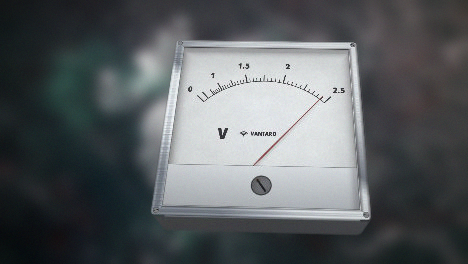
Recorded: V 2.45
